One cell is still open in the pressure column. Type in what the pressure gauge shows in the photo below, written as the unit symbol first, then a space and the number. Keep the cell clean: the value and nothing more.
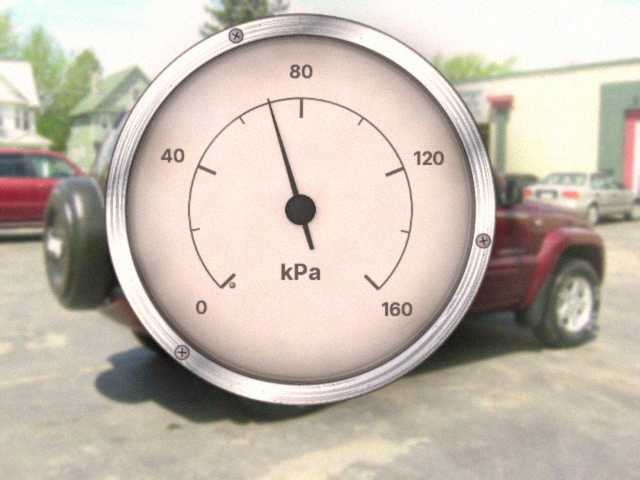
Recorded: kPa 70
